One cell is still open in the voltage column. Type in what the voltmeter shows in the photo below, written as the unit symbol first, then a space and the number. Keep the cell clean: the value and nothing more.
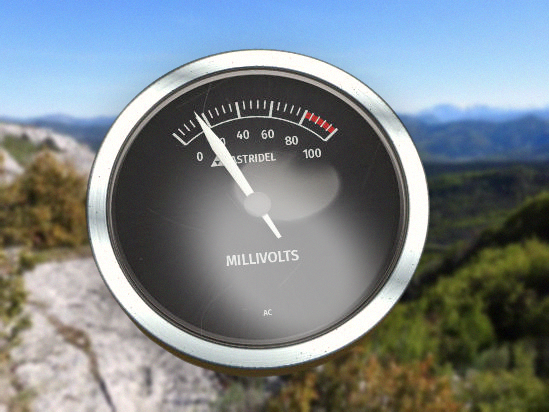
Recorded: mV 16
